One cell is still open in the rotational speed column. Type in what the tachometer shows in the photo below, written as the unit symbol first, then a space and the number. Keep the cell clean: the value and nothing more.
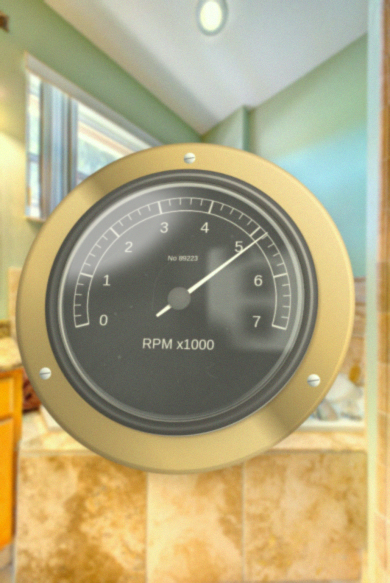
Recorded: rpm 5200
